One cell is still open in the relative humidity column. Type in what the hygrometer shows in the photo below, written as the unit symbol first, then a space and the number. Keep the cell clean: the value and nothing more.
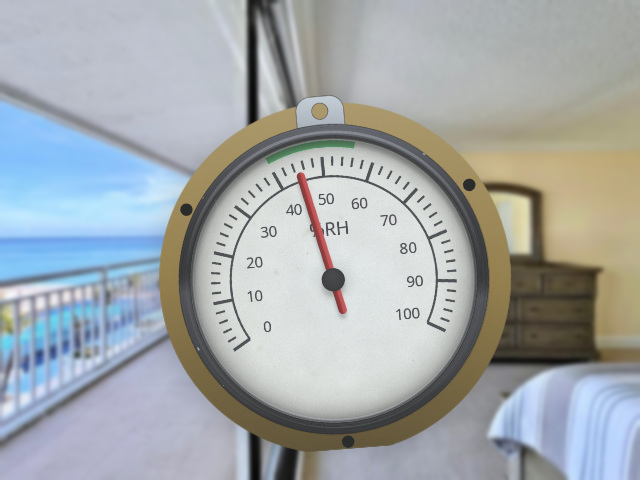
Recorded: % 45
